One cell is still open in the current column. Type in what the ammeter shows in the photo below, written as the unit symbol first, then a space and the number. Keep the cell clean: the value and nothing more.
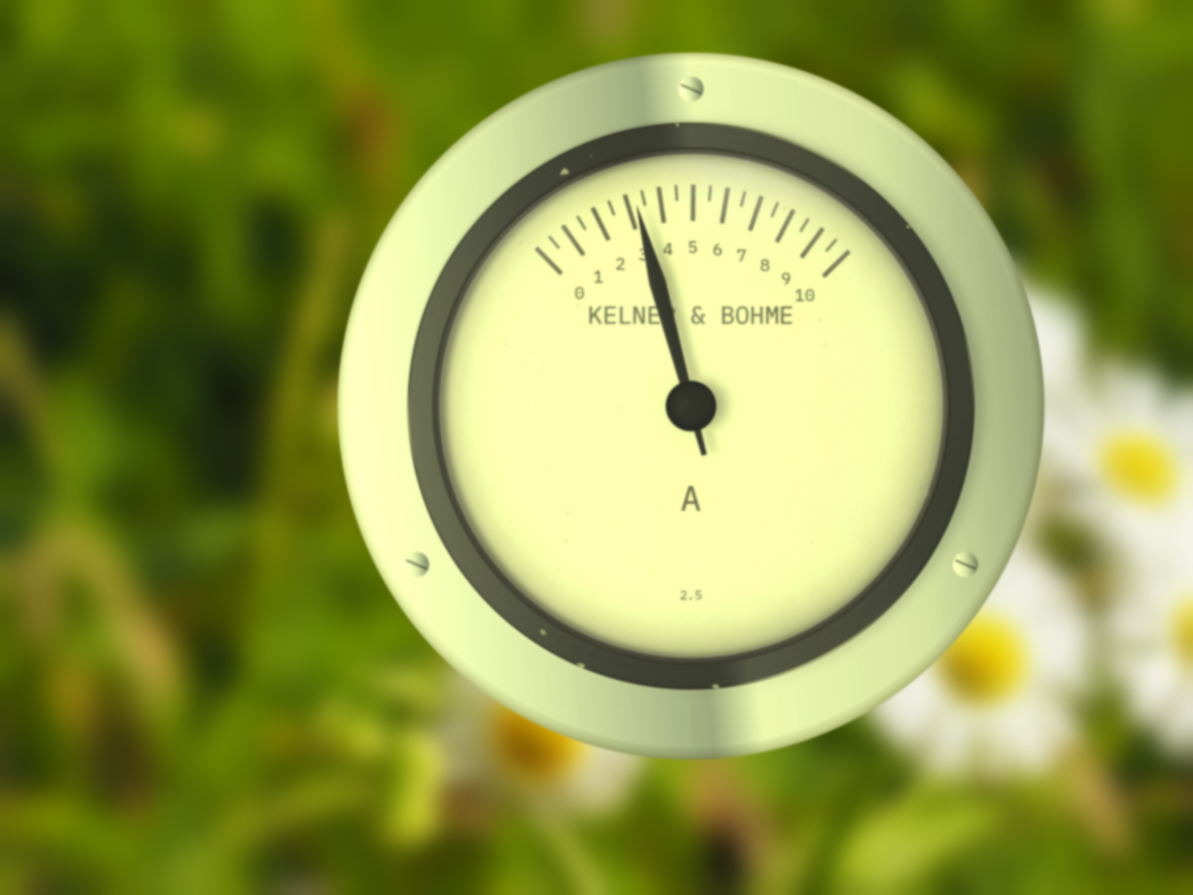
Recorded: A 3.25
